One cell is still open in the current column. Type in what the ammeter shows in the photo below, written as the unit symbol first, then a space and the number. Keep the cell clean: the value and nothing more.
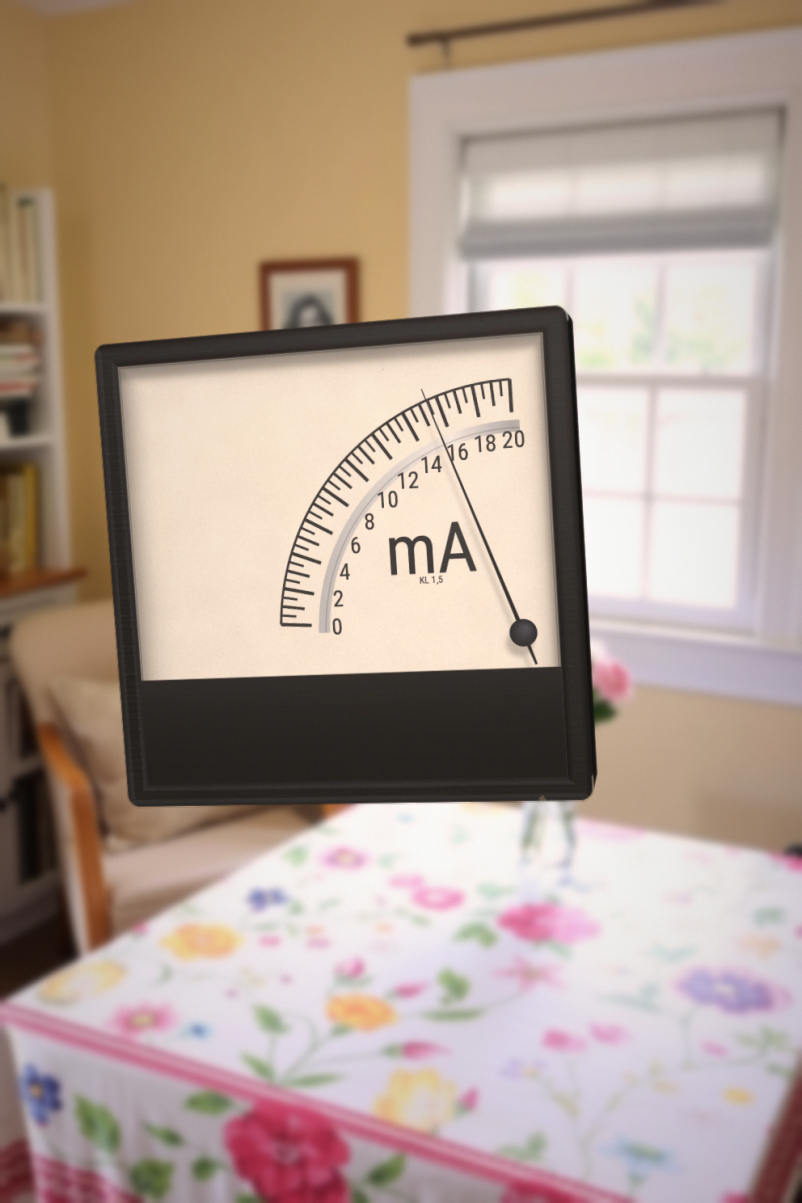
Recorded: mA 15.5
